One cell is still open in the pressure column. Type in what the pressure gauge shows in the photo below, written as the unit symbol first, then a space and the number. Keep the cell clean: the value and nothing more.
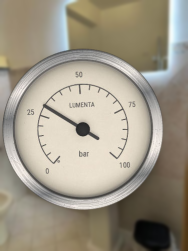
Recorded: bar 30
